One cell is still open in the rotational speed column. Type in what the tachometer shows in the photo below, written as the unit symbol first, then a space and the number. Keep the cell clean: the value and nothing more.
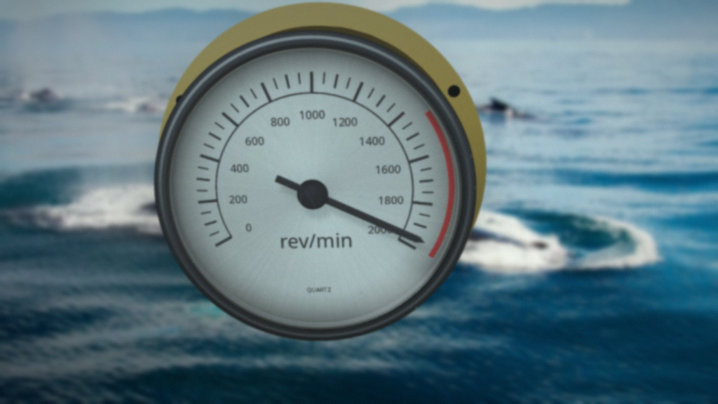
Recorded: rpm 1950
